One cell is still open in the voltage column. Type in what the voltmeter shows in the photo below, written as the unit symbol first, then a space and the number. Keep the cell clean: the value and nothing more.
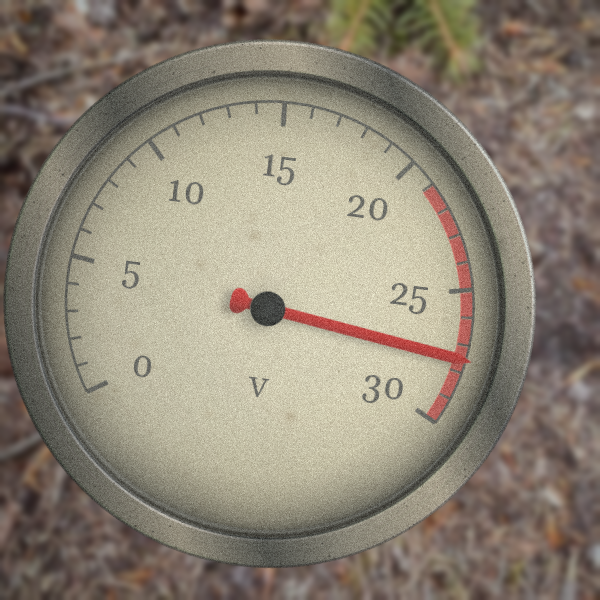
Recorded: V 27.5
